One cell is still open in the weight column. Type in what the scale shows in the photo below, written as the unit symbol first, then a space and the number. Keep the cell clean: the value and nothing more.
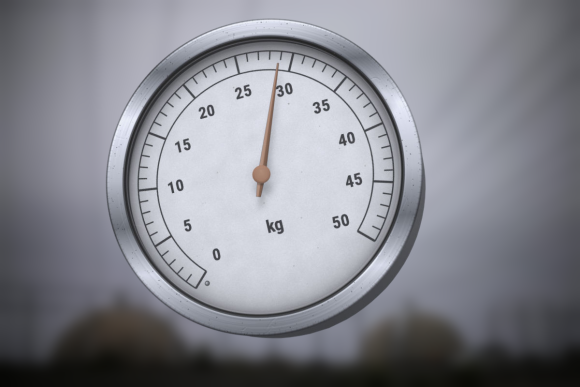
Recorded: kg 29
